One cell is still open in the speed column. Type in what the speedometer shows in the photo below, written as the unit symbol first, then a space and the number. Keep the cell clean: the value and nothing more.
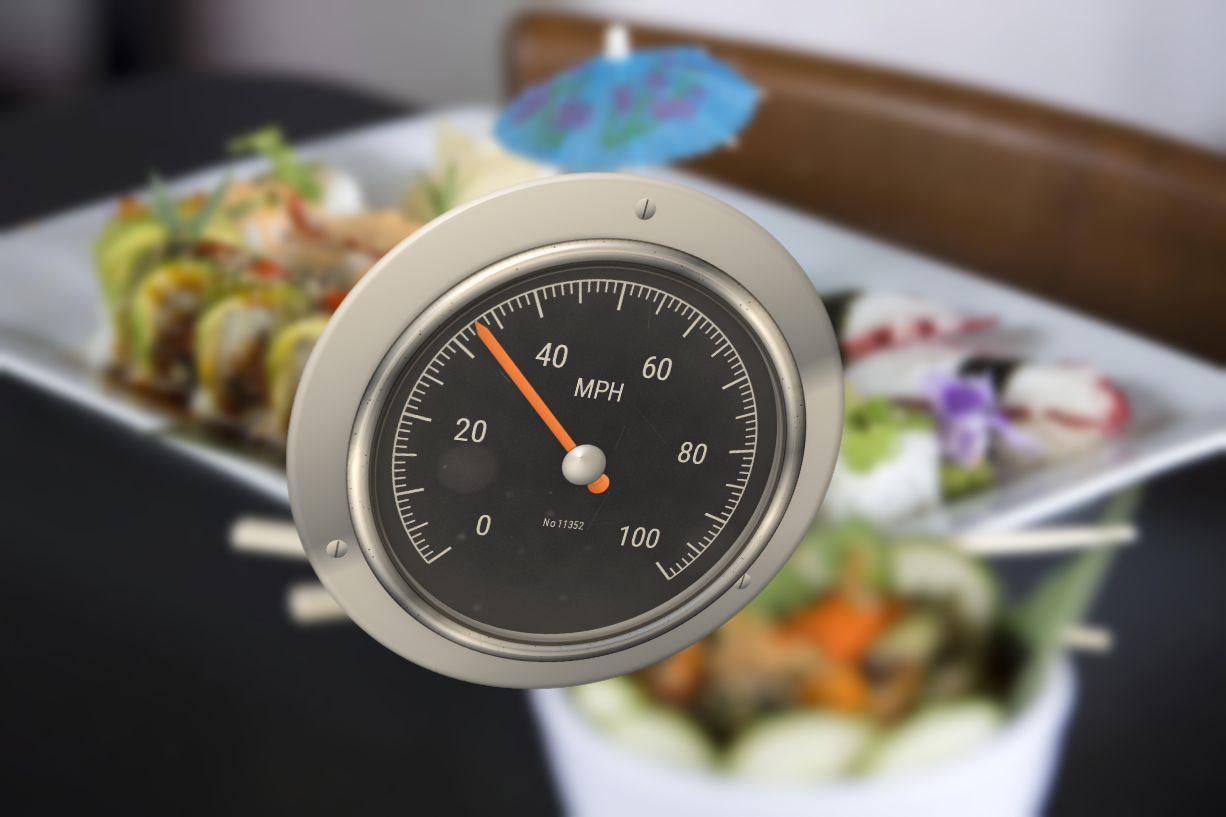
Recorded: mph 33
